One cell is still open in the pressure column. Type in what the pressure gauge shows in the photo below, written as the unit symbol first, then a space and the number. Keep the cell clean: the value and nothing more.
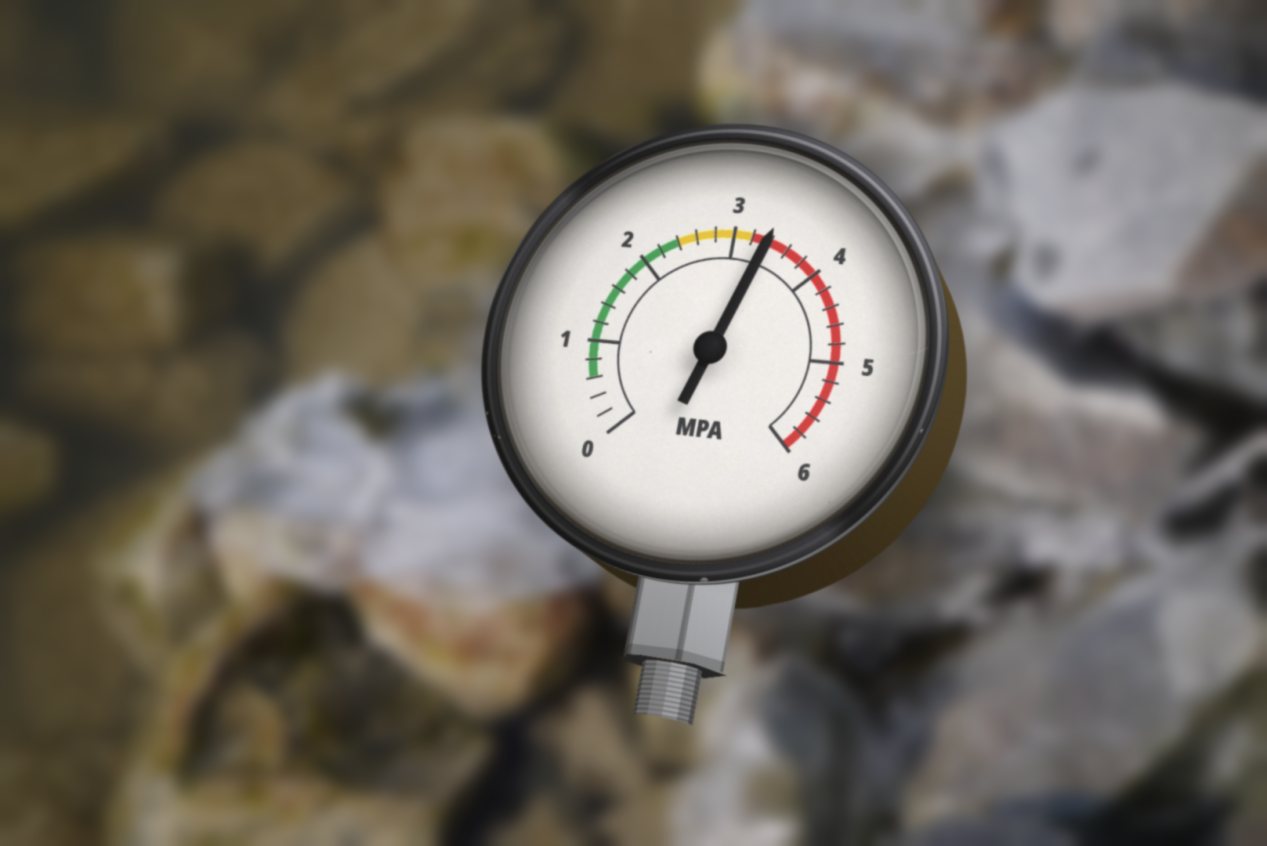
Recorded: MPa 3.4
